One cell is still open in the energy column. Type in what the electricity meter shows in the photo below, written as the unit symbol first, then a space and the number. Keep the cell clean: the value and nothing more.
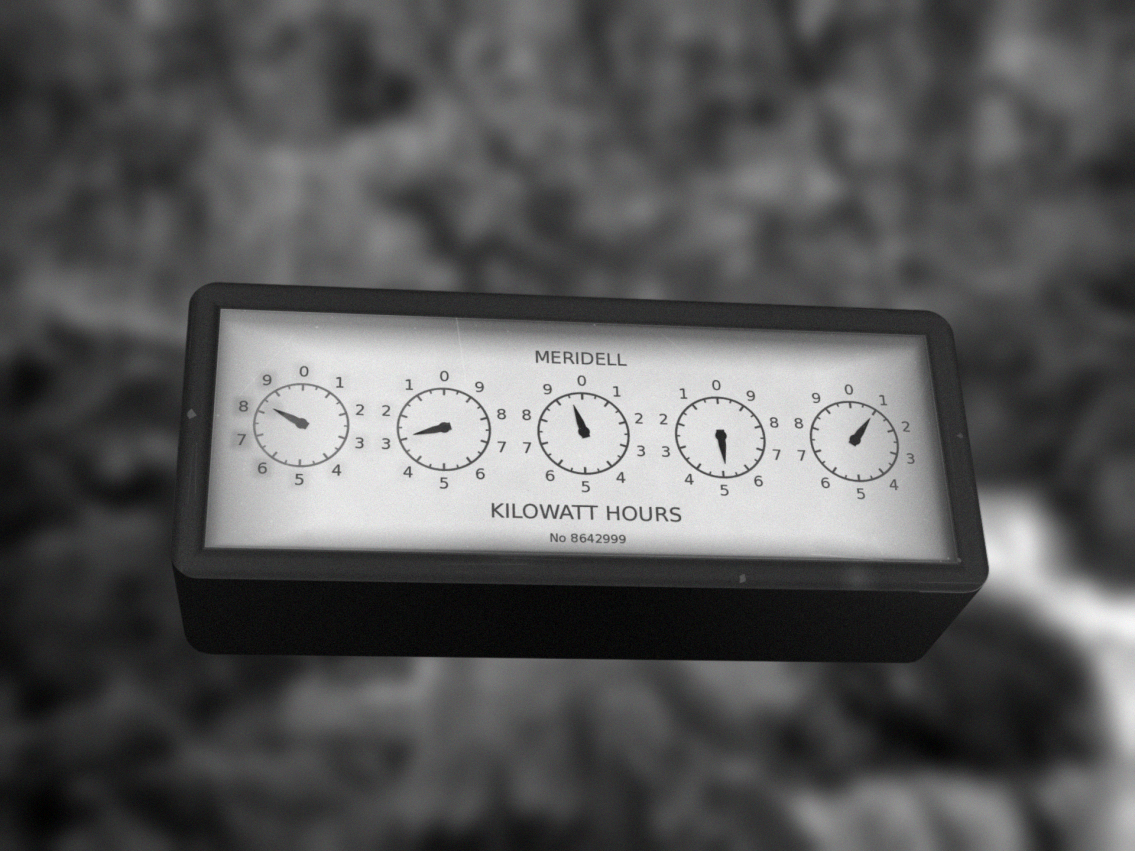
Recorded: kWh 82951
